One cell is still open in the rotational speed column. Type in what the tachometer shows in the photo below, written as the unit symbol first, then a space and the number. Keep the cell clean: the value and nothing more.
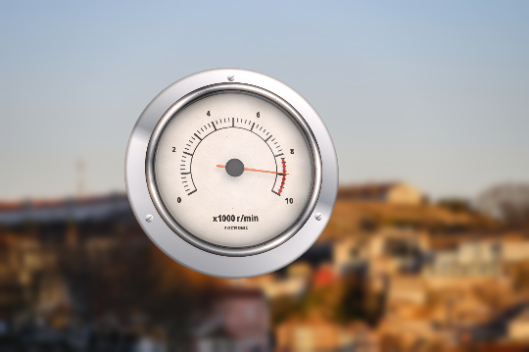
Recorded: rpm 9000
